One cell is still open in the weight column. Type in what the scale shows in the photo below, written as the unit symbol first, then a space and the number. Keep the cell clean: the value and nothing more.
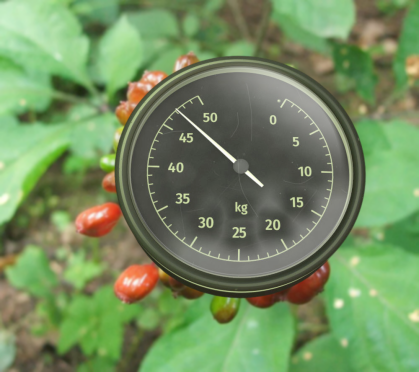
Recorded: kg 47
